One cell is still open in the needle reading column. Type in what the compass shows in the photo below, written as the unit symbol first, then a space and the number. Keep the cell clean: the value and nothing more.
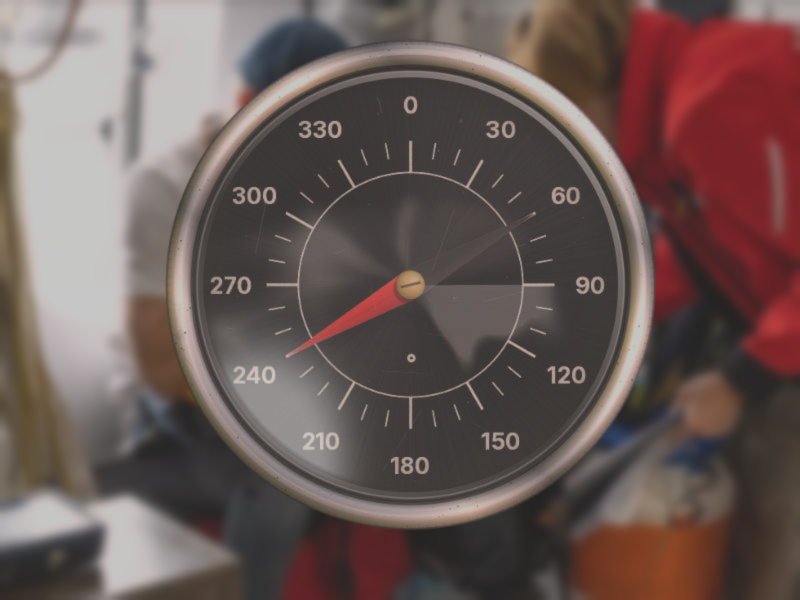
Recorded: ° 240
